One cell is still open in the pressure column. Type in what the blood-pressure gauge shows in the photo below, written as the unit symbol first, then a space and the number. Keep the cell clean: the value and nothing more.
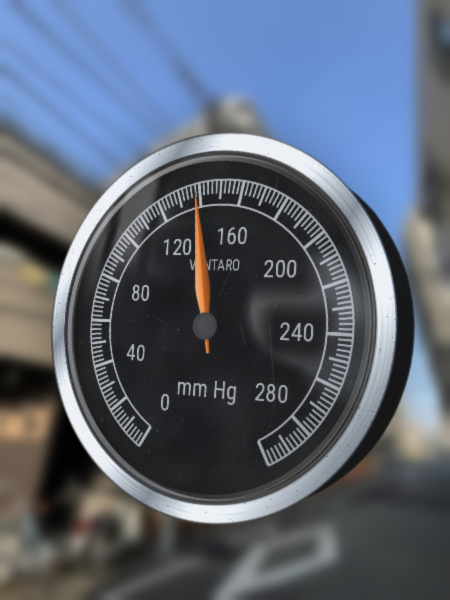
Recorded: mmHg 140
